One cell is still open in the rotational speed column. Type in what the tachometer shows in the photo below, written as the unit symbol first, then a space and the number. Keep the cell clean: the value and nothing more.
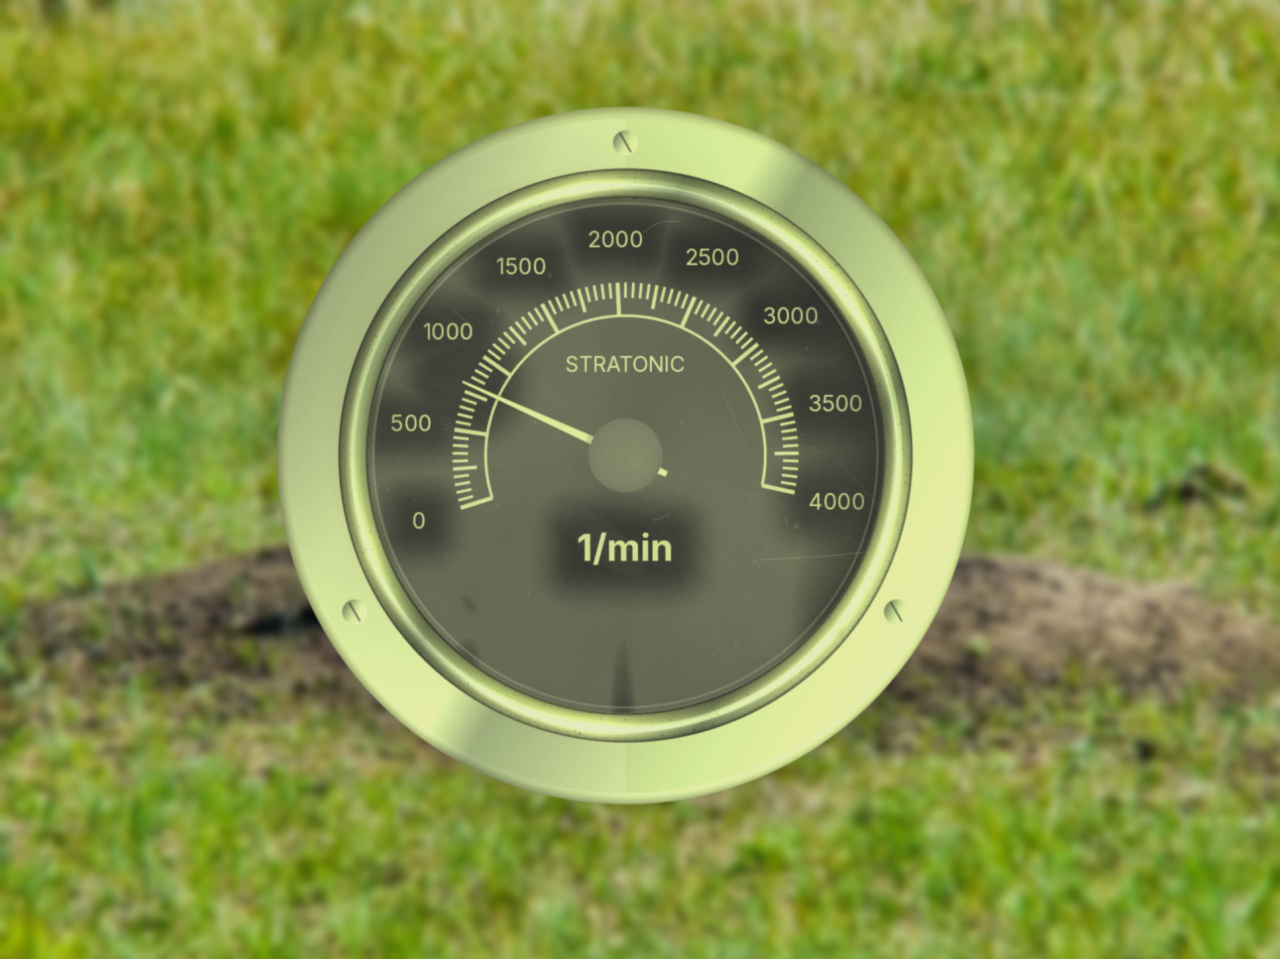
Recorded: rpm 800
